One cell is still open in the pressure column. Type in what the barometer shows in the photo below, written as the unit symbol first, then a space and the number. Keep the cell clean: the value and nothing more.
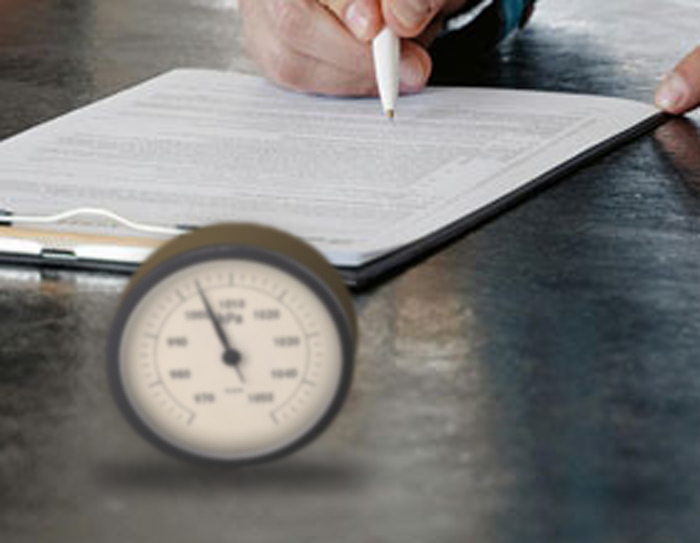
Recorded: hPa 1004
